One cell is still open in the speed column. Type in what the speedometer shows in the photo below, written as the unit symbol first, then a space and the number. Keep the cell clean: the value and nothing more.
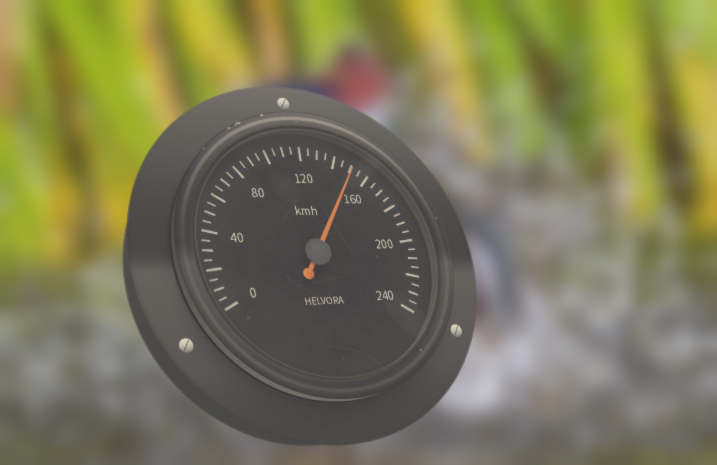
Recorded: km/h 150
